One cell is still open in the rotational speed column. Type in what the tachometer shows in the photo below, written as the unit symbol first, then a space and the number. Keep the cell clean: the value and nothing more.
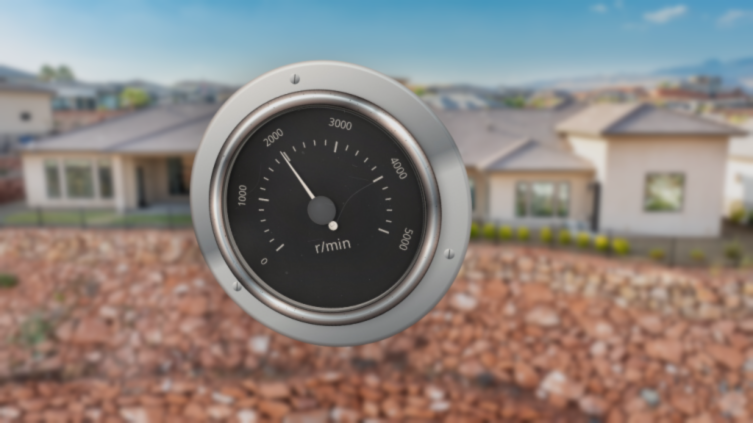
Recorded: rpm 2000
